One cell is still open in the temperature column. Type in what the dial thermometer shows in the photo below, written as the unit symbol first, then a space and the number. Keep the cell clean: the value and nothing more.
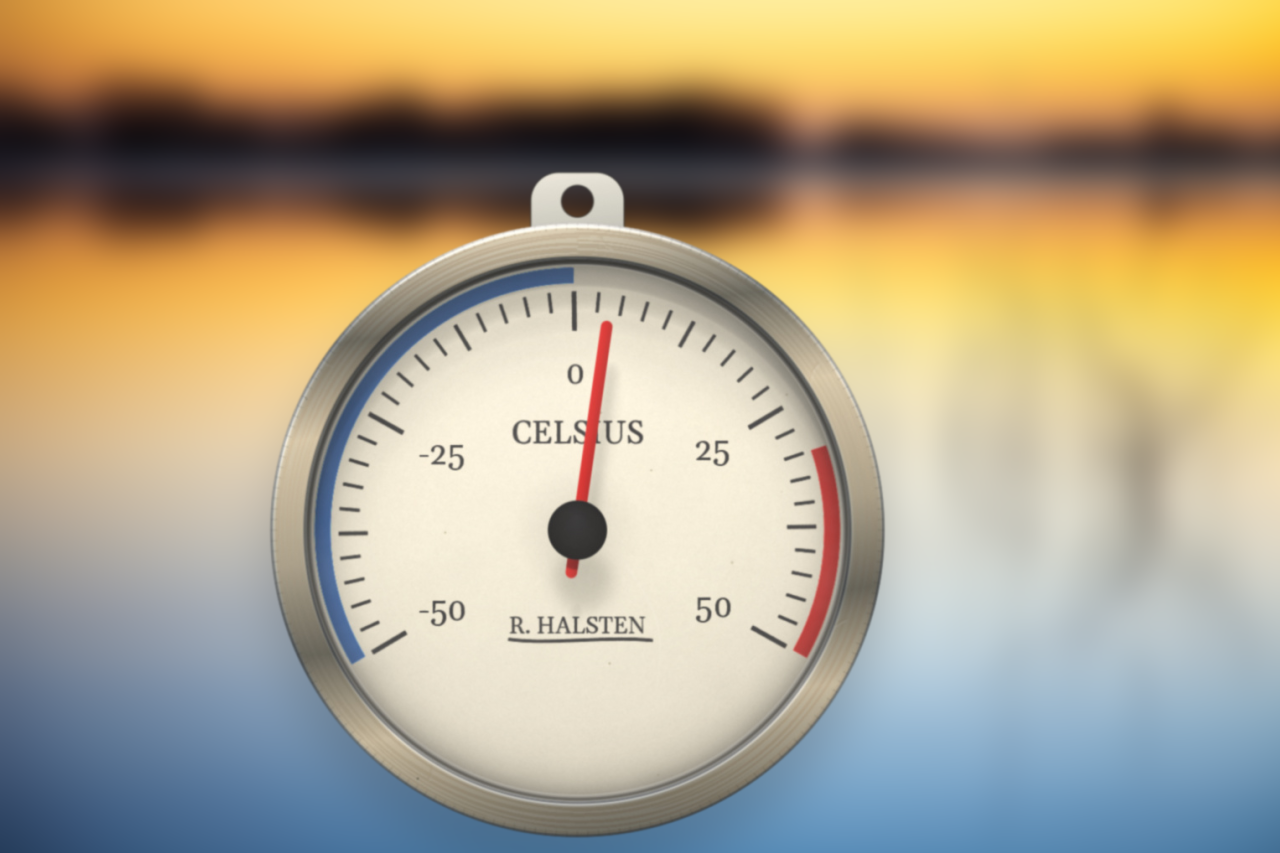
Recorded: °C 3.75
